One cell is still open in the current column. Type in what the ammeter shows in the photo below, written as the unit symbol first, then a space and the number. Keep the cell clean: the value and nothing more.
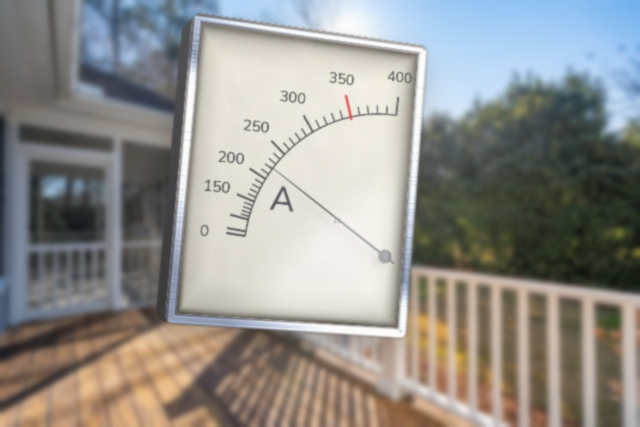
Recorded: A 220
